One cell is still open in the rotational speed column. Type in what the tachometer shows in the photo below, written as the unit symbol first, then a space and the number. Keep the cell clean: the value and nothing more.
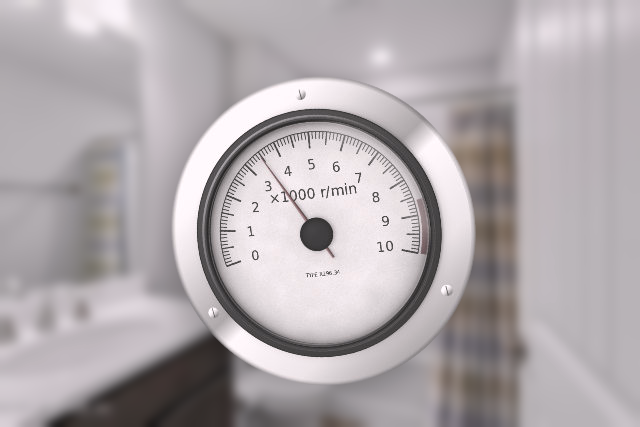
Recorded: rpm 3500
